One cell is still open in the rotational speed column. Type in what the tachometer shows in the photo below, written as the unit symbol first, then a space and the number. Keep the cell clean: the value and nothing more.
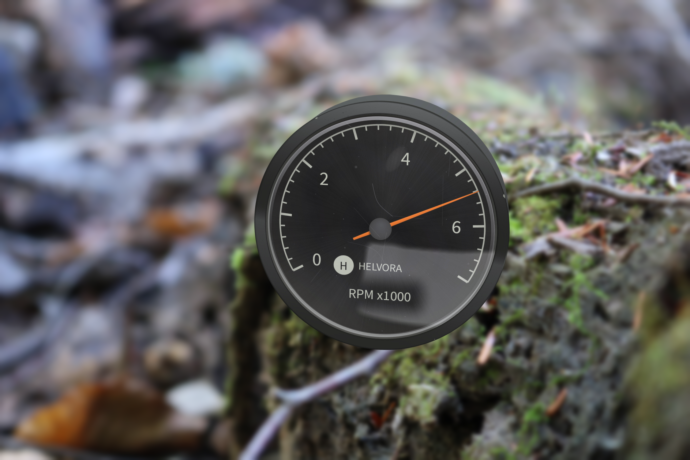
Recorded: rpm 5400
